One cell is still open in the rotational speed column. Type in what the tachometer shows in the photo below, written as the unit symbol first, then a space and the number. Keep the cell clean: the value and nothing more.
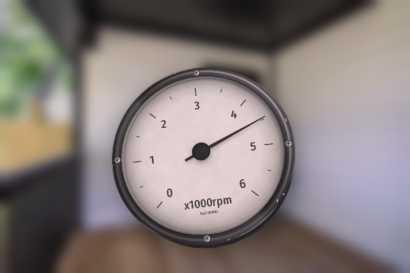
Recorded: rpm 4500
